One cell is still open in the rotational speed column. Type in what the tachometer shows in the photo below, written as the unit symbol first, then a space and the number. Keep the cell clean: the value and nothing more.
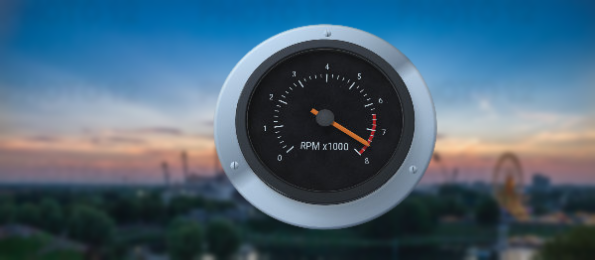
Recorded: rpm 7600
